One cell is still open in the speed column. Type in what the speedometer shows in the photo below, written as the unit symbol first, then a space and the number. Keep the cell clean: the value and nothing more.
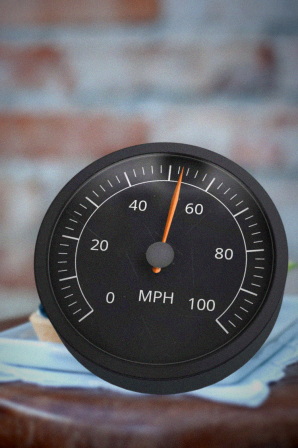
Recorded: mph 53
